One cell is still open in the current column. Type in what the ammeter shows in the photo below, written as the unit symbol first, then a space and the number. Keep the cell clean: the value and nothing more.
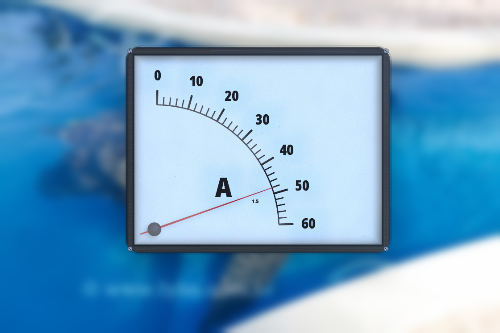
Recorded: A 48
